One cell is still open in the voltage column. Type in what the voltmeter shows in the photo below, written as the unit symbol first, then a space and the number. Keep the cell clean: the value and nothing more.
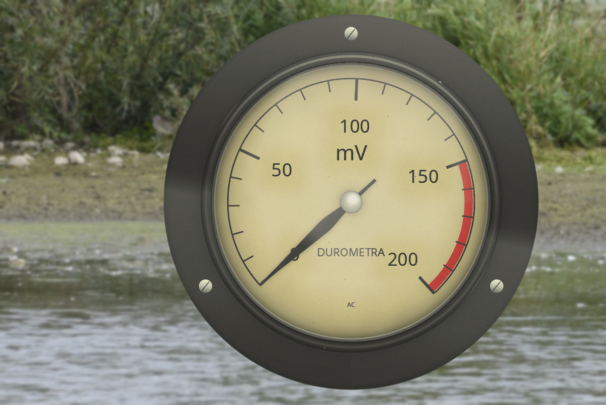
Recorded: mV 0
